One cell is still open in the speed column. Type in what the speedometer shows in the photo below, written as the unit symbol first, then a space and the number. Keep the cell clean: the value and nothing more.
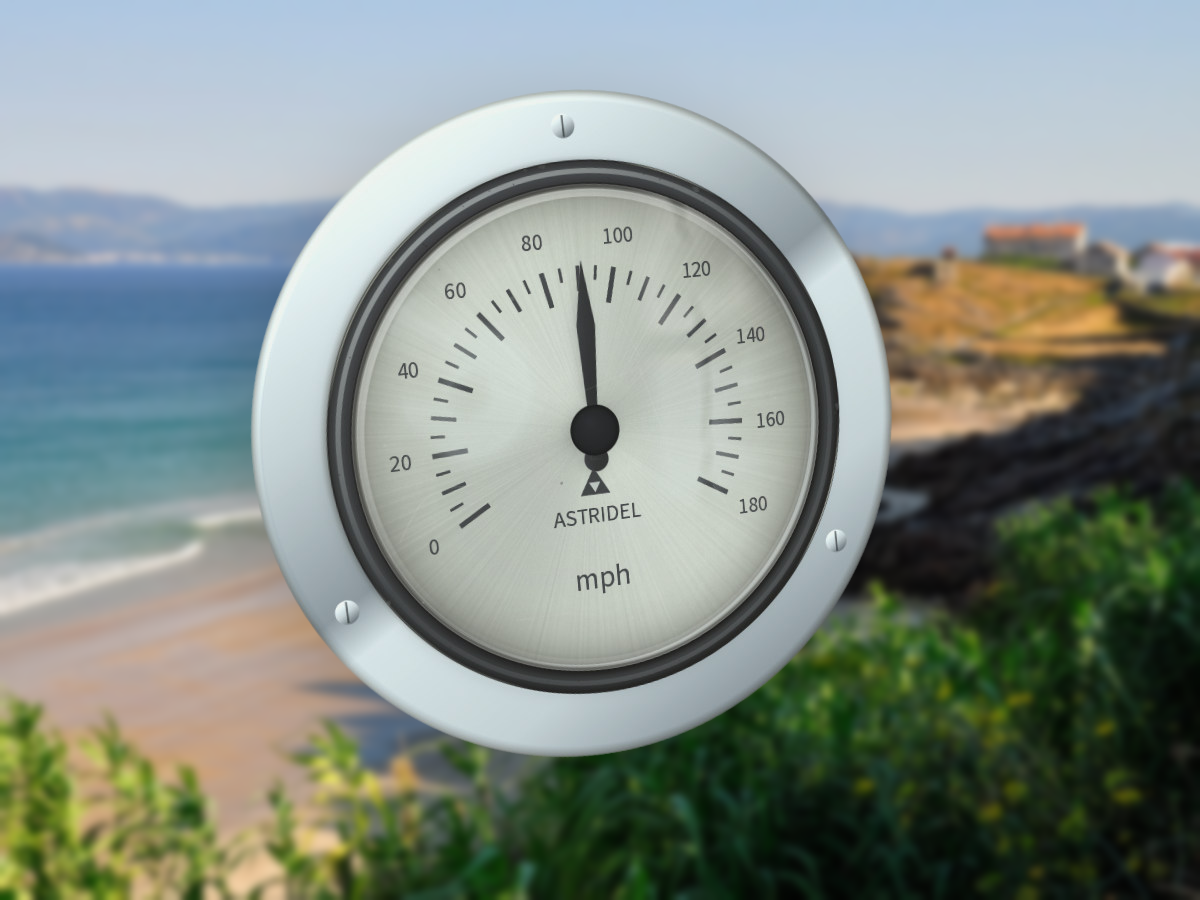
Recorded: mph 90
